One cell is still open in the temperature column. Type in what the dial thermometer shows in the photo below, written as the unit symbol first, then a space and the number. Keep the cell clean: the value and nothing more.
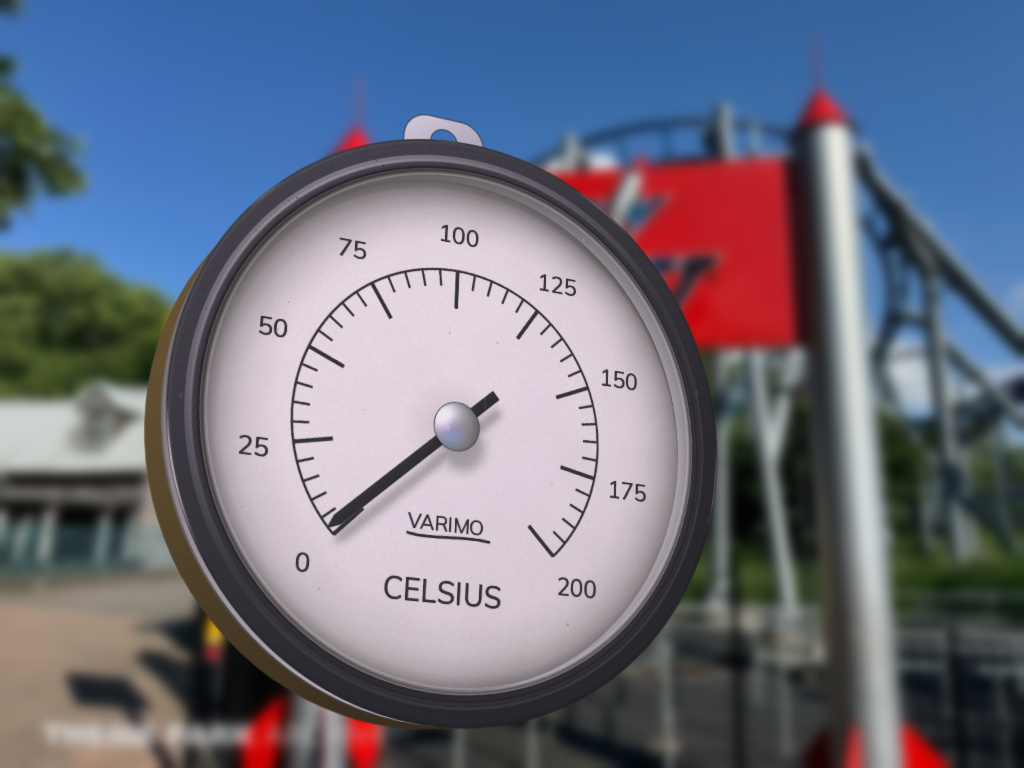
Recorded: °C 2.5
